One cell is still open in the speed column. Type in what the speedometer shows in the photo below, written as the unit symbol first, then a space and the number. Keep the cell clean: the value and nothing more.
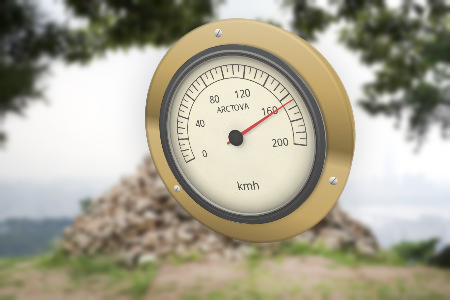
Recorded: km/h 165
